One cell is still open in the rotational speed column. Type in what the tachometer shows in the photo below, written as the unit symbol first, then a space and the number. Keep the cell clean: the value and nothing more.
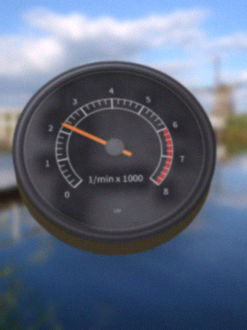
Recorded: rpm 2200
